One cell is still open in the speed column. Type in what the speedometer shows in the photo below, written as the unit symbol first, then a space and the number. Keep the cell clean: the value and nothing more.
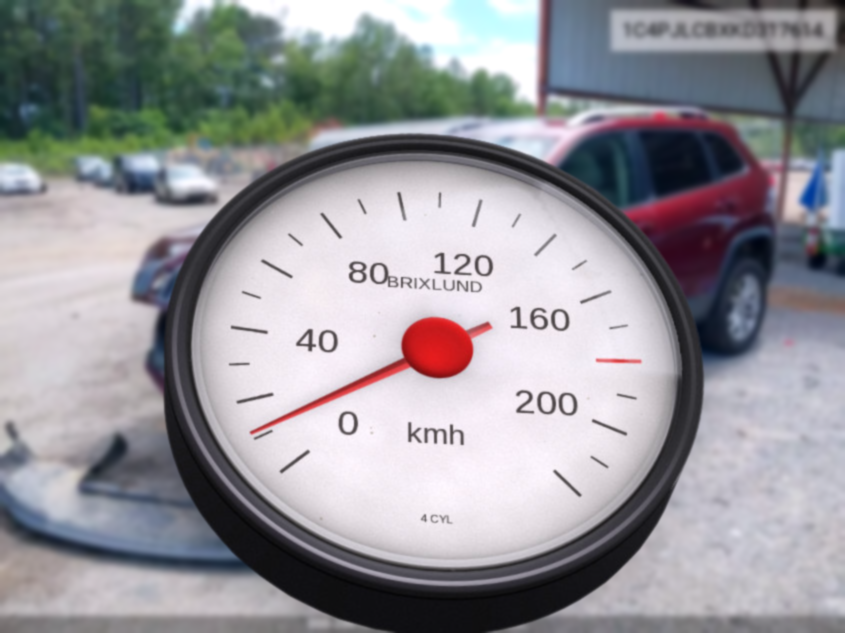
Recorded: km/h 10
